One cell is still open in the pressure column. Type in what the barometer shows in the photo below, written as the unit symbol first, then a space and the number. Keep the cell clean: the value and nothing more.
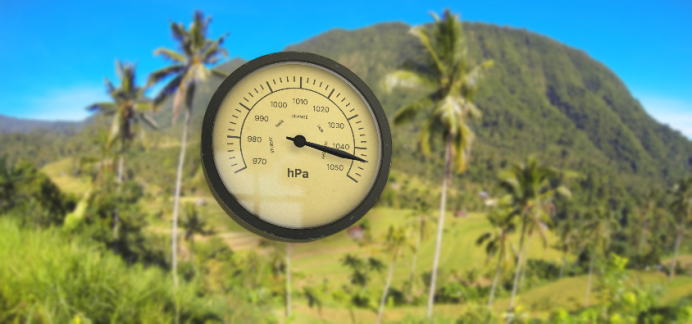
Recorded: hPa 1044
